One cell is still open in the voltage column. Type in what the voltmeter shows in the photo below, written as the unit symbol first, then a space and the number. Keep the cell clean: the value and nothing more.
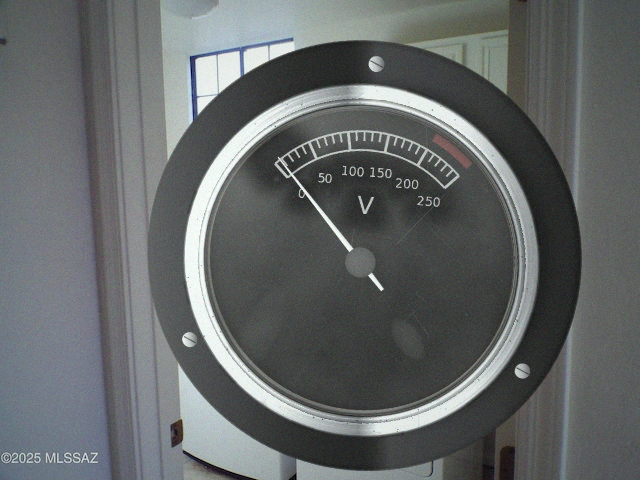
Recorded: V 10
